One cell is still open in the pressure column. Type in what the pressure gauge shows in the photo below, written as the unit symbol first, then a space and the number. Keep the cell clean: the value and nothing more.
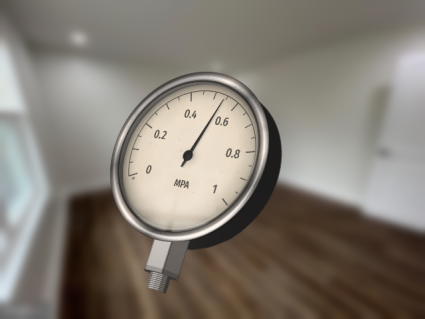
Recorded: MPa 0.55
